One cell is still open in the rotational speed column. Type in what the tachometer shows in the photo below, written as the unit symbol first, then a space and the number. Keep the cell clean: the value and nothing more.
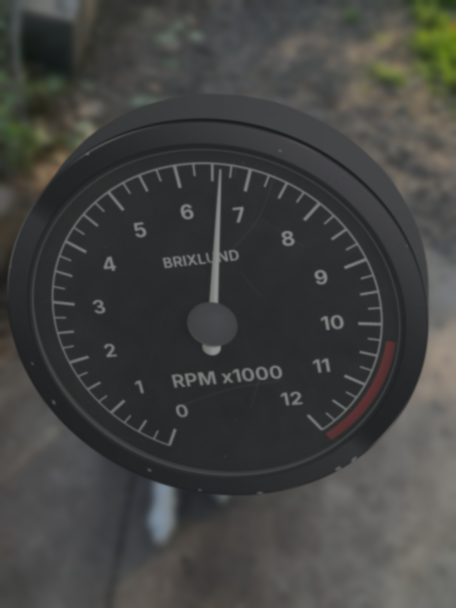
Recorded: rpm 6625
